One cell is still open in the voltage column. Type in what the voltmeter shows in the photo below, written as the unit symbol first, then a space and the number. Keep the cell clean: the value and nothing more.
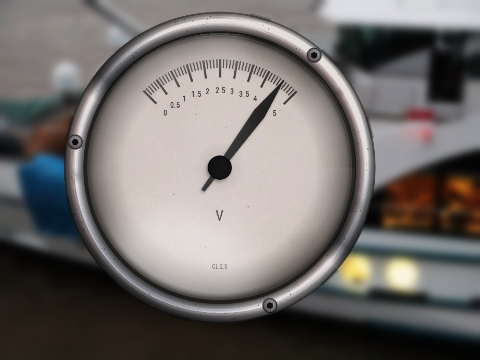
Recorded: V 4.5
